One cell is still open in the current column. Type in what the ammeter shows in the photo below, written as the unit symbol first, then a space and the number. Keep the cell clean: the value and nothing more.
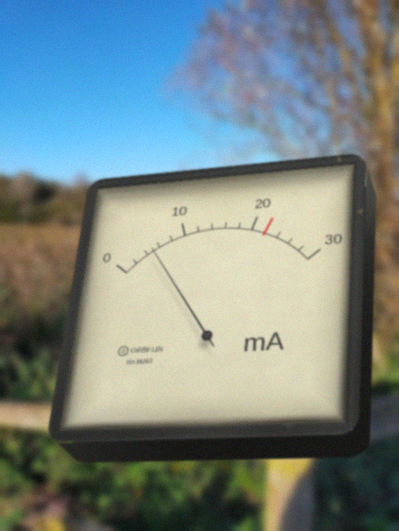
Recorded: mA 5
